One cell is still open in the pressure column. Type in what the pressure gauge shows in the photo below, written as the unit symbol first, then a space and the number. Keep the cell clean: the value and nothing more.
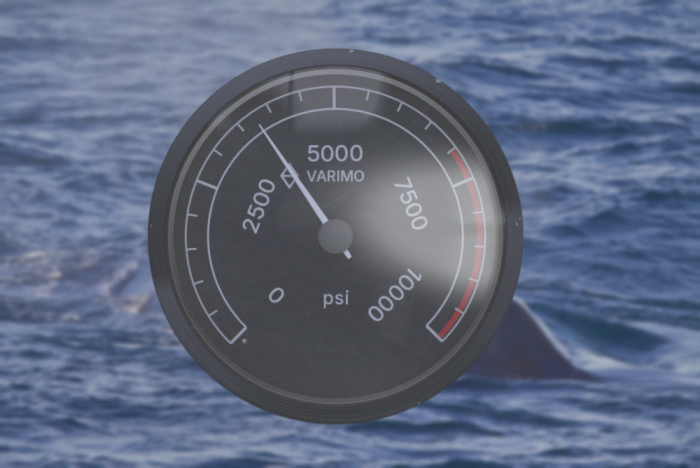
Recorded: psi 3750
